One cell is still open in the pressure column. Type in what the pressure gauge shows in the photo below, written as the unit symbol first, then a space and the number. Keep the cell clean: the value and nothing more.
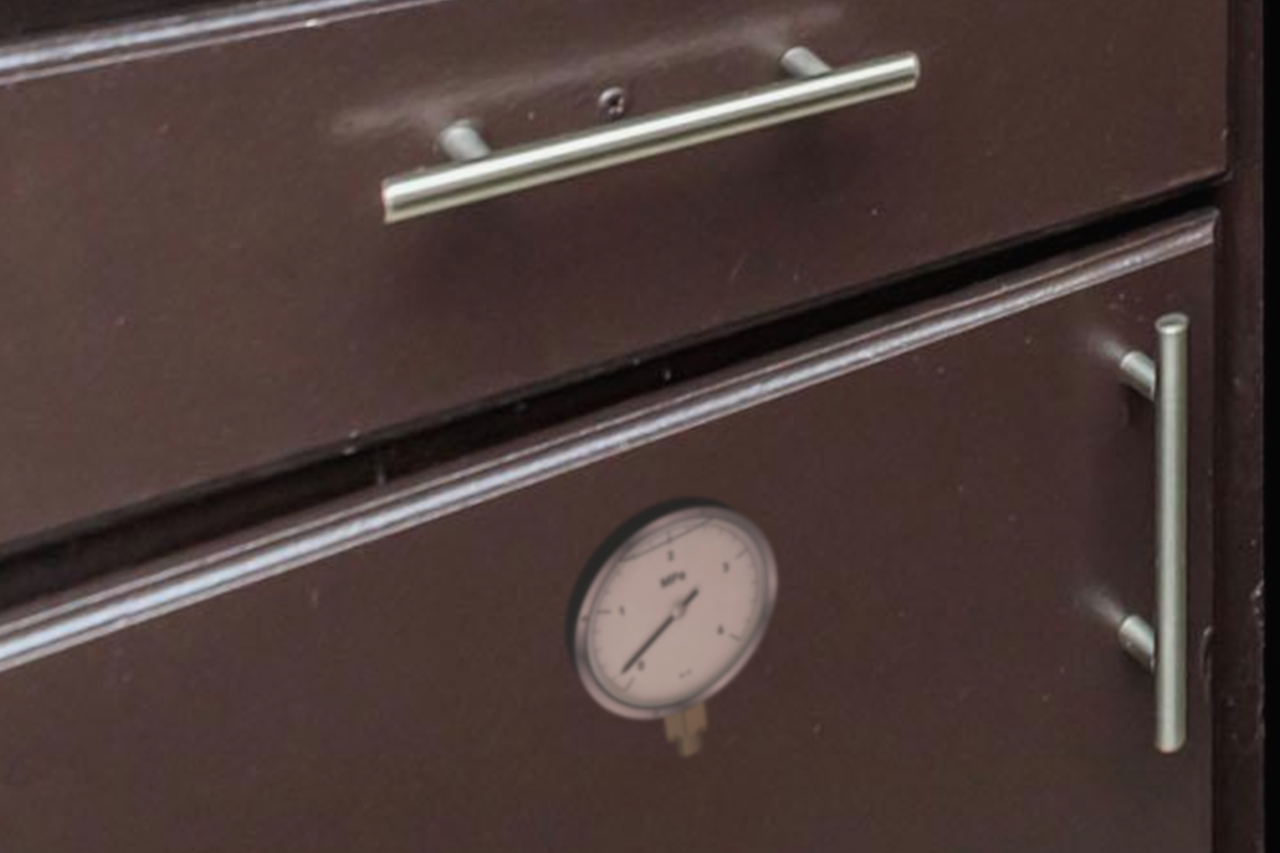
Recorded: MPa 0.2
